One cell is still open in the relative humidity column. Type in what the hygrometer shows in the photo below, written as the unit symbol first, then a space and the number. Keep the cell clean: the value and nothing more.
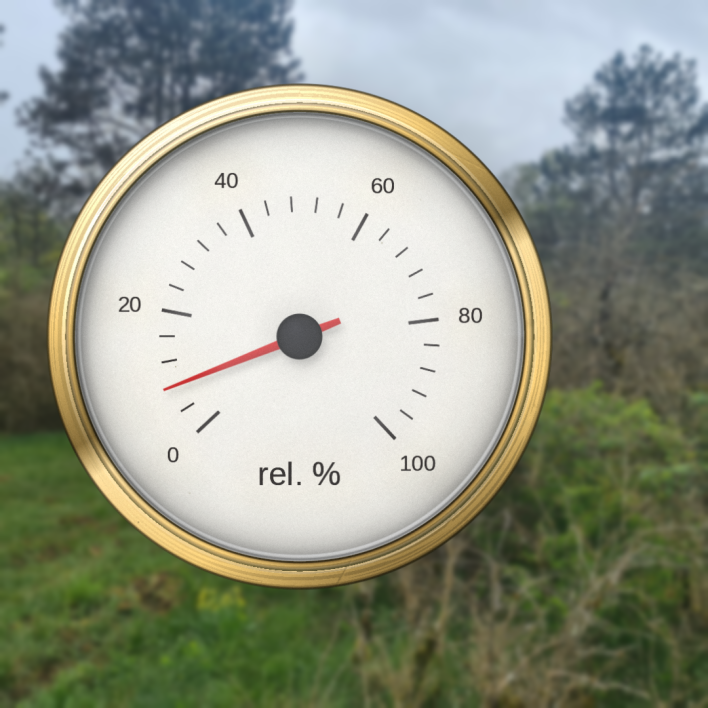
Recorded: % 8
